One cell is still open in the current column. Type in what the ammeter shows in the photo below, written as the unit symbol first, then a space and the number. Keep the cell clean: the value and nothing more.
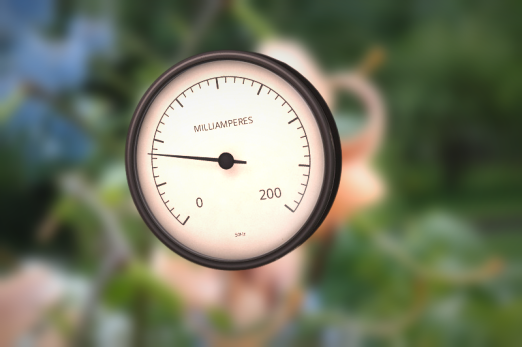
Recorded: mA 42.5
